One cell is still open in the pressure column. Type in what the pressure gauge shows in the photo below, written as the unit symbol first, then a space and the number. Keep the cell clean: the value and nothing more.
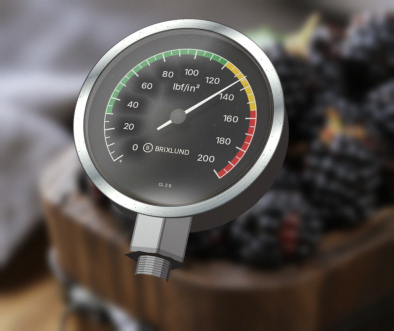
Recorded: psi 135
